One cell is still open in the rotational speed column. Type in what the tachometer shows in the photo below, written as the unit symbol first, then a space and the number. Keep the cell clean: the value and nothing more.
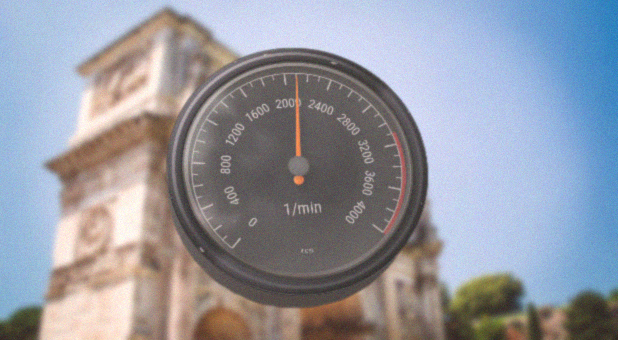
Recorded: rpm 2100
